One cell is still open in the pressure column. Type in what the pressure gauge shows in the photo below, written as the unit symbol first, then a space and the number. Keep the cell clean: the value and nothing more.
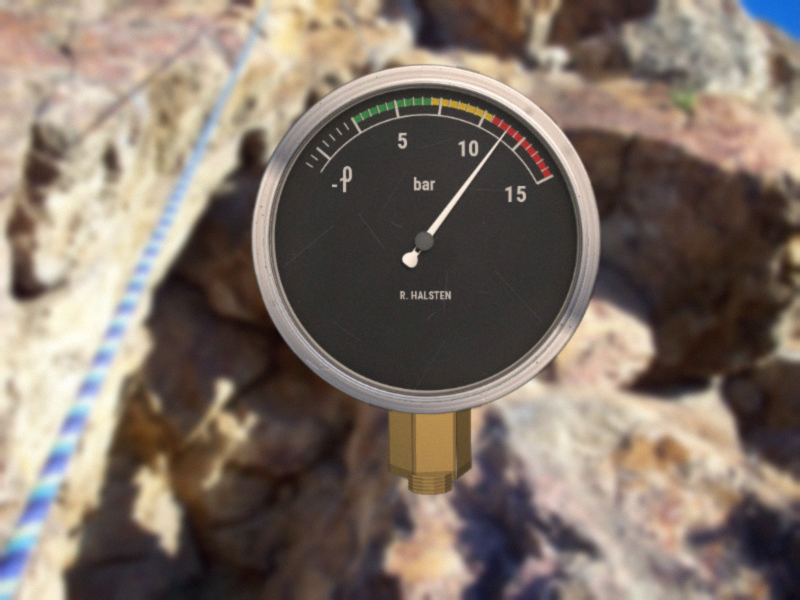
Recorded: bar 11.5
